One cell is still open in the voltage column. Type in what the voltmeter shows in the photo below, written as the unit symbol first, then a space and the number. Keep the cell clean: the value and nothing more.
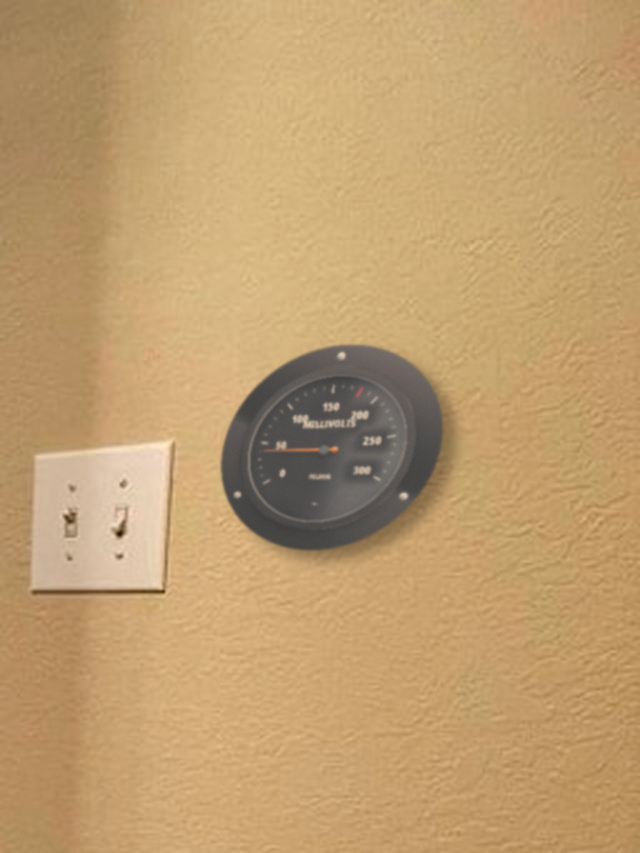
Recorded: mV 40
